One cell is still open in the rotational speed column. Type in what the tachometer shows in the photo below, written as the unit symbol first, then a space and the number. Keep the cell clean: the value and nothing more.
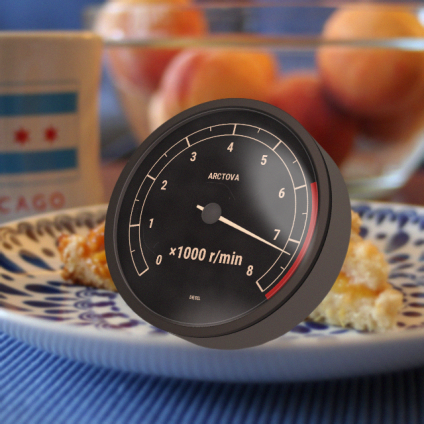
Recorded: rpm 7250
